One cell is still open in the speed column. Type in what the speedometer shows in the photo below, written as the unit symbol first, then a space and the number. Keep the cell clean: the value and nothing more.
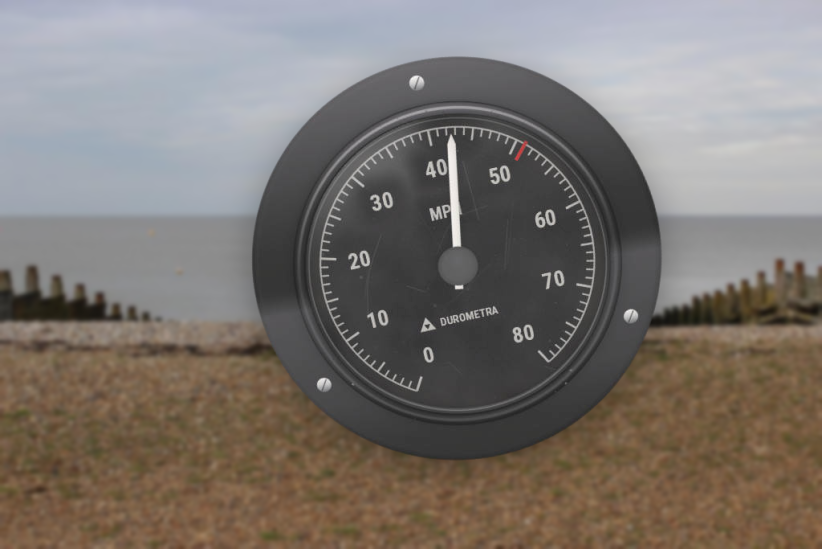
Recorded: mph 42.5
